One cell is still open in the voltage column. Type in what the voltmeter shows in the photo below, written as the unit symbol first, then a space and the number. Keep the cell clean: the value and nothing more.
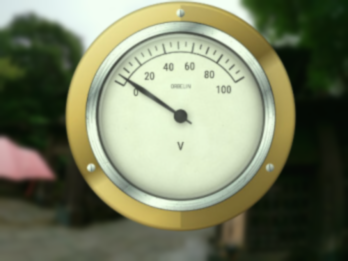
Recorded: V 5
